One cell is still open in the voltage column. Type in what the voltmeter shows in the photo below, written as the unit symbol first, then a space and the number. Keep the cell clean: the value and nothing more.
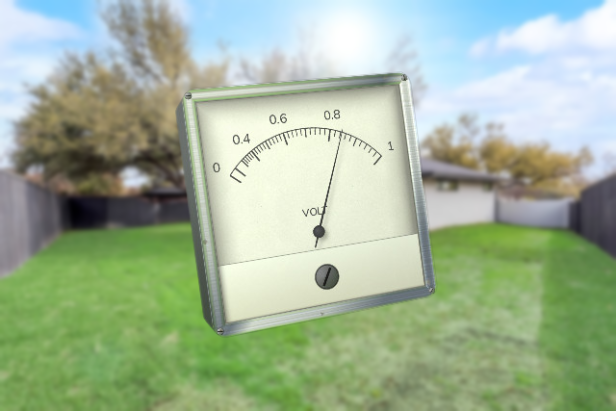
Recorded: V 0.84
